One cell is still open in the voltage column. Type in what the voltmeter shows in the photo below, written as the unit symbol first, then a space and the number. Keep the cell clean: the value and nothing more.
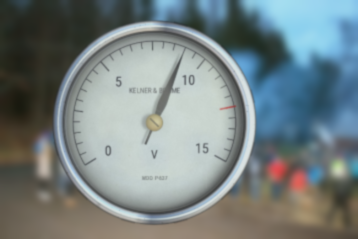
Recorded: V 9
